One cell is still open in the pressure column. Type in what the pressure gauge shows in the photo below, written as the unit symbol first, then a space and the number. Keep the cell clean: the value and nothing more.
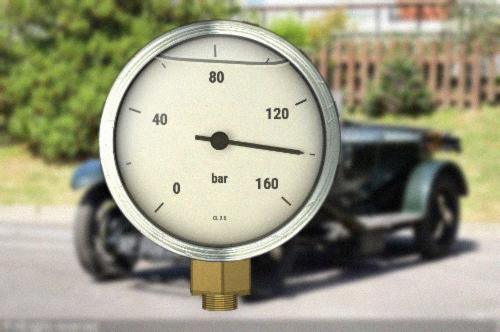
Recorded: bar 140
